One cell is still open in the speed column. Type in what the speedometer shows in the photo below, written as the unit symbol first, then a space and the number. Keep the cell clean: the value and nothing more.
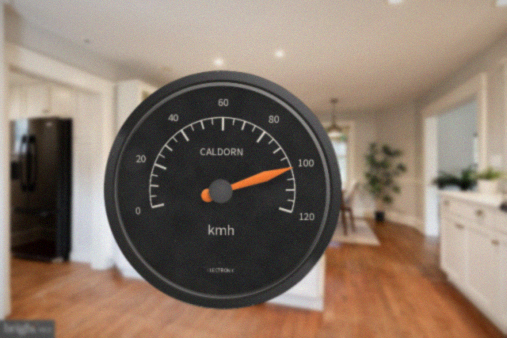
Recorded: km/h 100
